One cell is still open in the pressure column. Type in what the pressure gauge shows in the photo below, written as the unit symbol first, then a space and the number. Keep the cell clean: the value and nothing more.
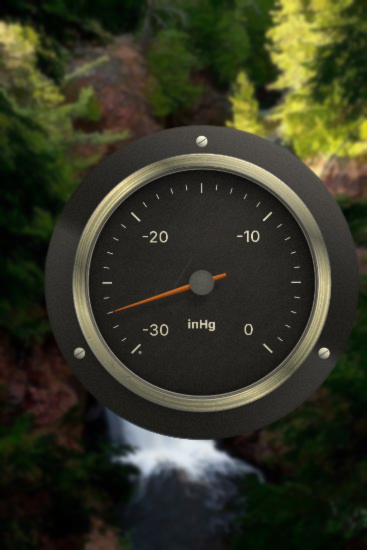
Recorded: inHg -27
